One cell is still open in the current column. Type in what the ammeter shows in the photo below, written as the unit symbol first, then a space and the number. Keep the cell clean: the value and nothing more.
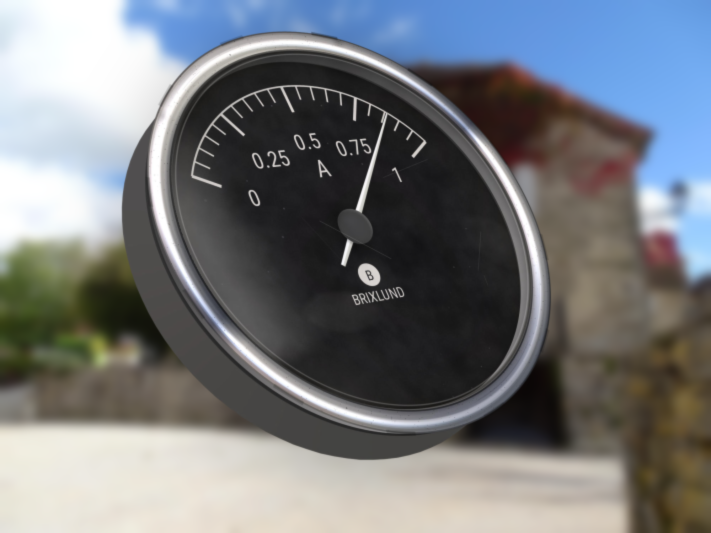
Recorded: A 0.85
